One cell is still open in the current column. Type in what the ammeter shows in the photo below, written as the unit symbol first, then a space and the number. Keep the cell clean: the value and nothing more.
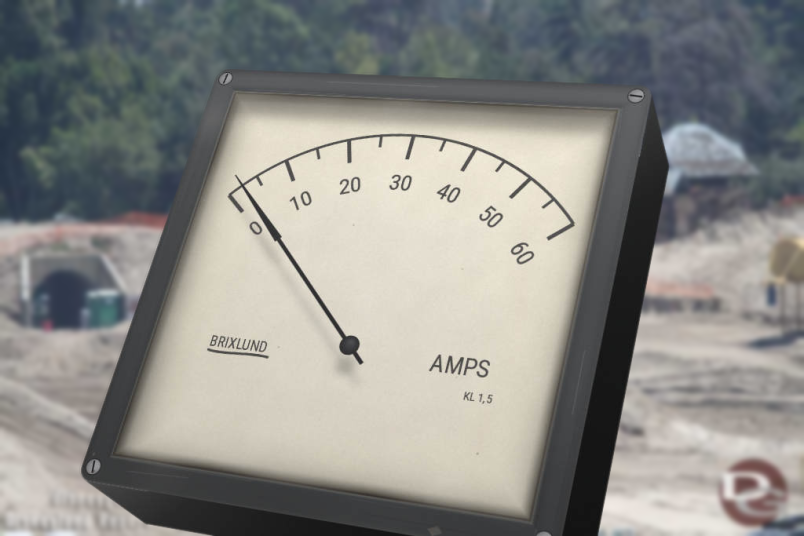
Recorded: A 2.5
